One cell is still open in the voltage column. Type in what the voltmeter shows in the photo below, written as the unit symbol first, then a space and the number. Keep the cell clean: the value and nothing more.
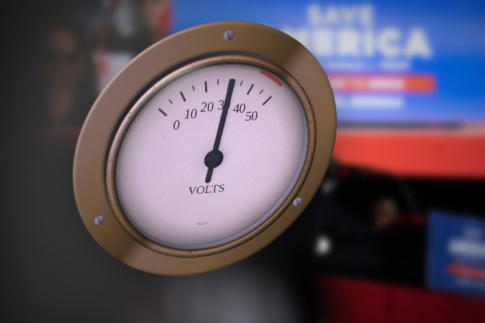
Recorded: V 30
